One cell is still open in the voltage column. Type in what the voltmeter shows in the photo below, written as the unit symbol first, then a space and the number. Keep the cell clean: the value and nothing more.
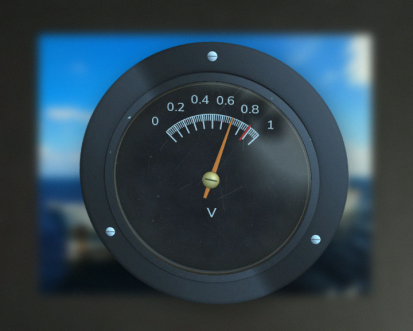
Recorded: V 0.7
